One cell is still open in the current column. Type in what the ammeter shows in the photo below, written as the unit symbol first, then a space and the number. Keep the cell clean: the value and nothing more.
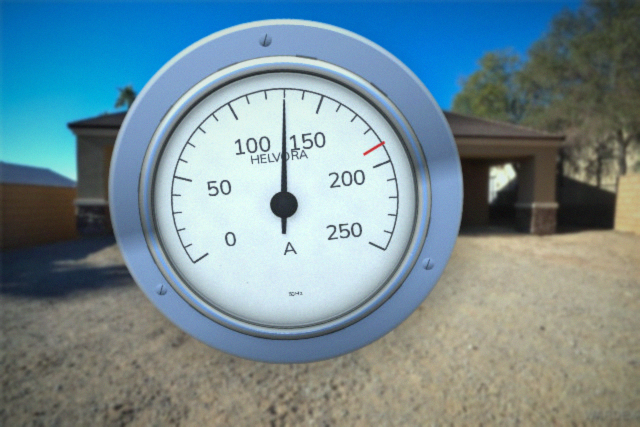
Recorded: A 130
